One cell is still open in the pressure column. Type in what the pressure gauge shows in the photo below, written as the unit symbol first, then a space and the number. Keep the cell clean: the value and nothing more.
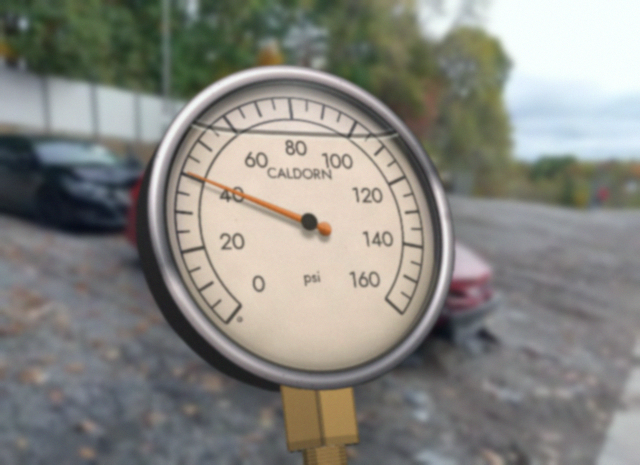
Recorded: psi 40
